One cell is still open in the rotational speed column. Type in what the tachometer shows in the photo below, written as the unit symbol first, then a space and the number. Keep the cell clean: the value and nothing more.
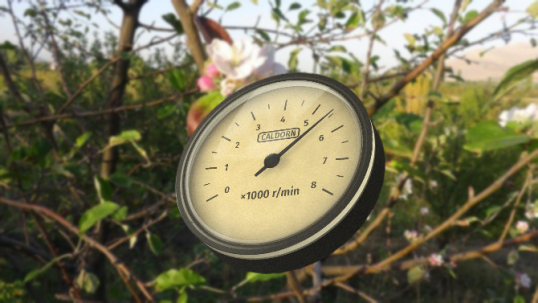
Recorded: rpm 5500
